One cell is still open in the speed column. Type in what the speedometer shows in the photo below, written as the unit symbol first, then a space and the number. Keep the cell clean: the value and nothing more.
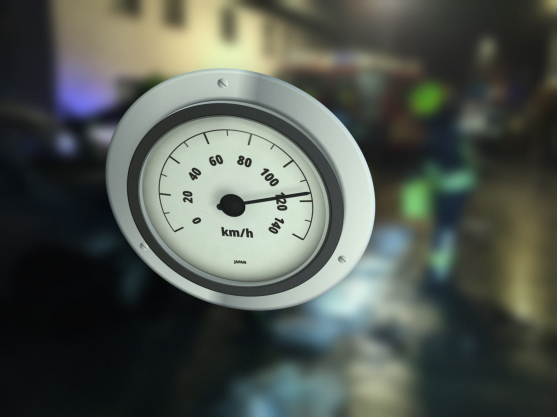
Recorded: km/h 115
